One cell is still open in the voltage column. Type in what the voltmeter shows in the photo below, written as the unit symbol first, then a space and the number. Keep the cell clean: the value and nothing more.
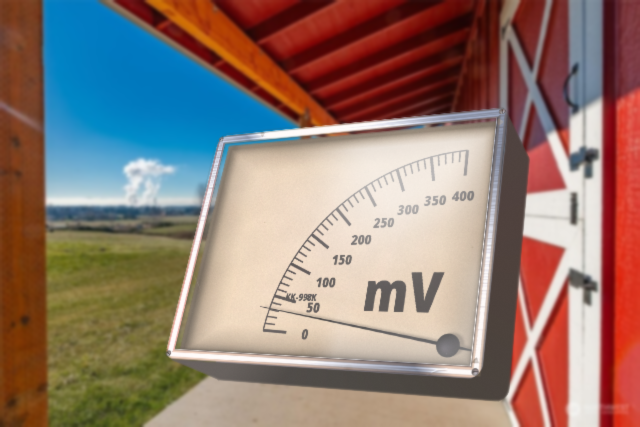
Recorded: mV 30
